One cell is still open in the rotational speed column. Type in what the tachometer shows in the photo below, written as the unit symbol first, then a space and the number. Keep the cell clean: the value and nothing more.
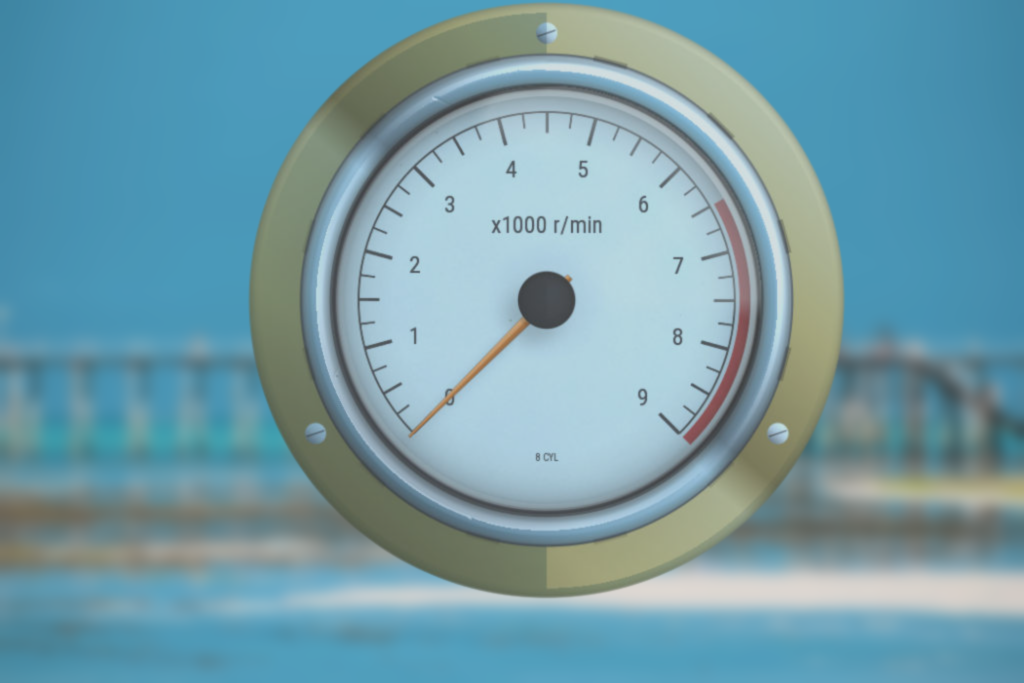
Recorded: rpm 0
